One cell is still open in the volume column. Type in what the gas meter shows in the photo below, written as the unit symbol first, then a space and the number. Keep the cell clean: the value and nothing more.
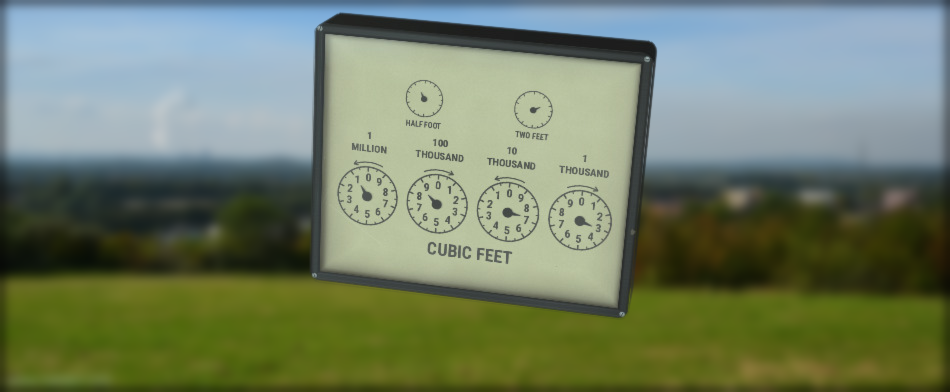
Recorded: ft³ 87300
